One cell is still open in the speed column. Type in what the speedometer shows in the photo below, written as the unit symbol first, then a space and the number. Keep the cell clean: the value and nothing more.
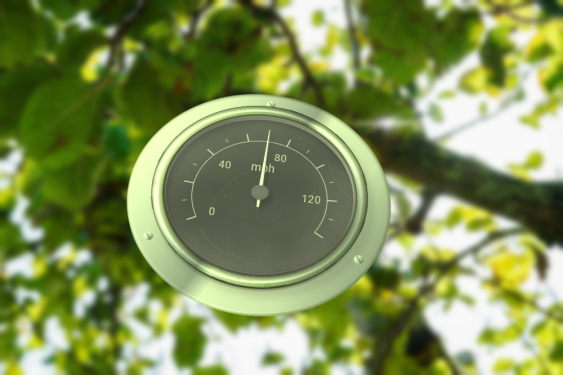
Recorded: mph 70
